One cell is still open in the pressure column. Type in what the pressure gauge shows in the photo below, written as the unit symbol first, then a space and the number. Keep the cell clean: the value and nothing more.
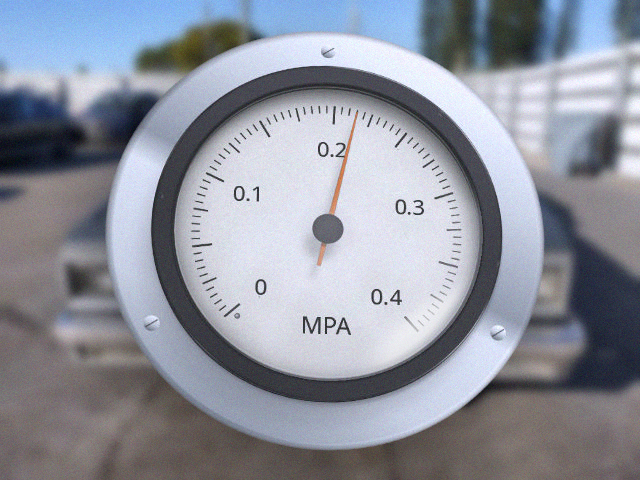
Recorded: MPa 0.215
